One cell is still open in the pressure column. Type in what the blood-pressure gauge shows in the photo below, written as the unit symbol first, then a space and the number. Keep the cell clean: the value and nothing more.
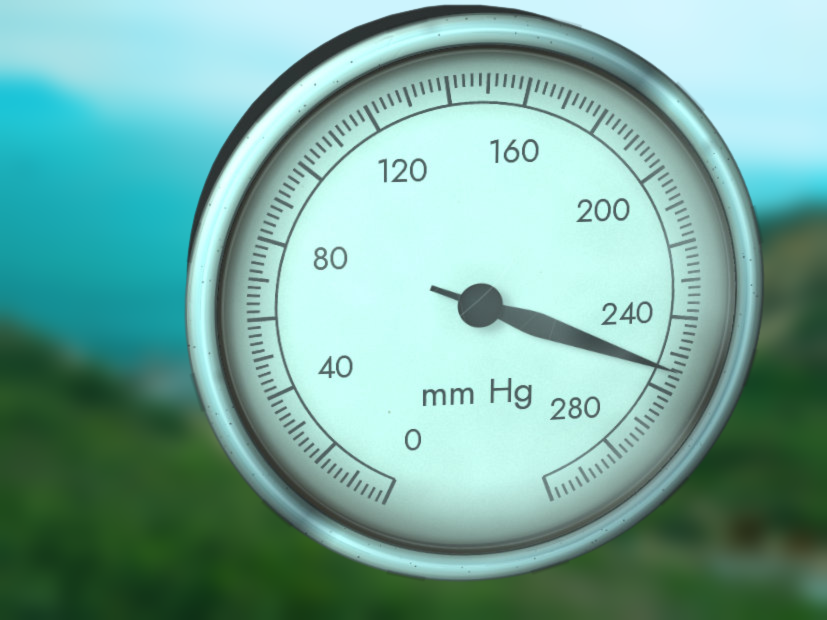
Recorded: mmHg 254
